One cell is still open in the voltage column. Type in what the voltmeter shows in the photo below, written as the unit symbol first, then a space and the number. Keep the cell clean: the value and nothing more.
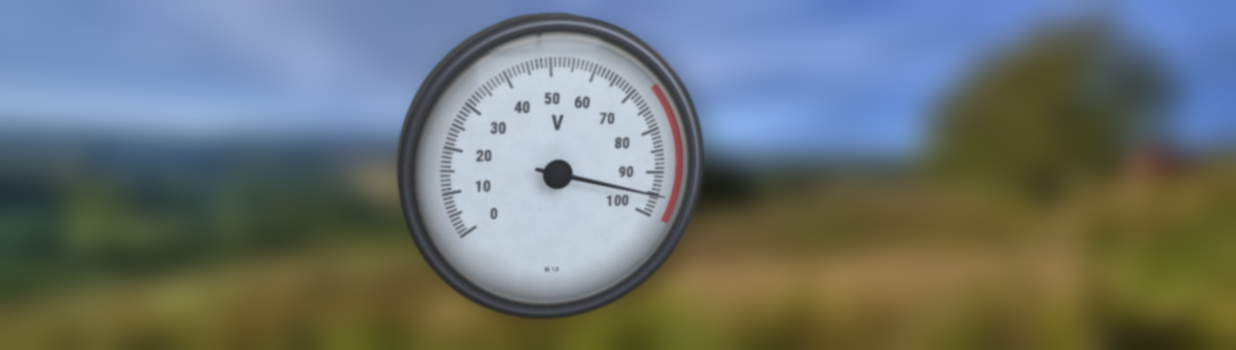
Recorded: V 95
